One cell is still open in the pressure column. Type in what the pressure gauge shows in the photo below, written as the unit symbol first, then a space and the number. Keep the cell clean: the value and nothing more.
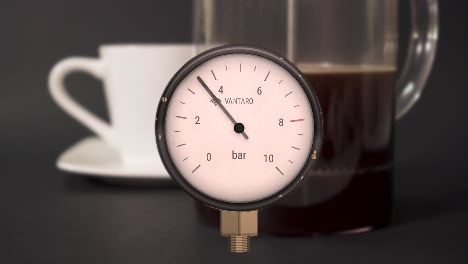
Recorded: bar 3.5
